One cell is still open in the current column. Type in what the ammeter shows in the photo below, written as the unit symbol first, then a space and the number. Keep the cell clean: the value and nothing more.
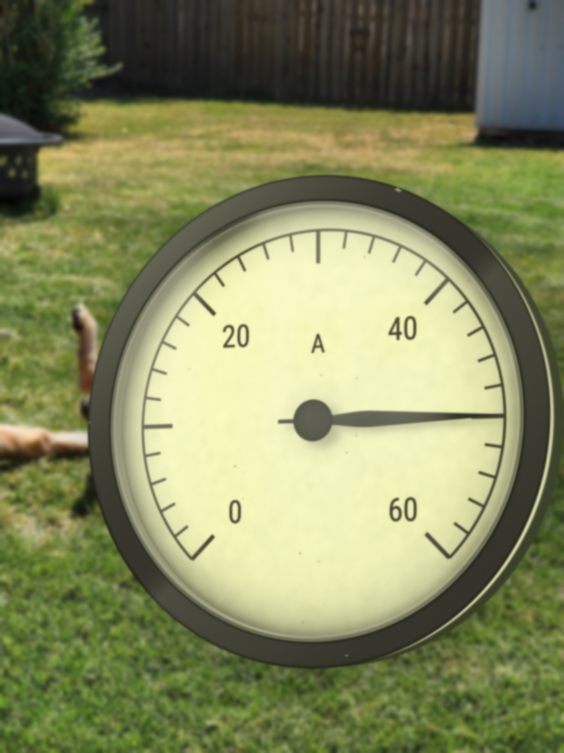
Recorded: A 50
